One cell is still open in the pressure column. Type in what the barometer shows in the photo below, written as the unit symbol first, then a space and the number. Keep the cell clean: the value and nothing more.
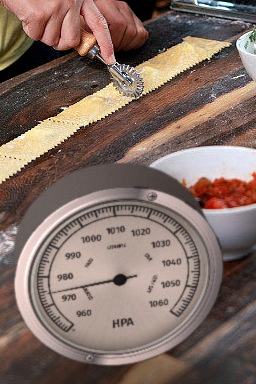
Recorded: hPa 975
